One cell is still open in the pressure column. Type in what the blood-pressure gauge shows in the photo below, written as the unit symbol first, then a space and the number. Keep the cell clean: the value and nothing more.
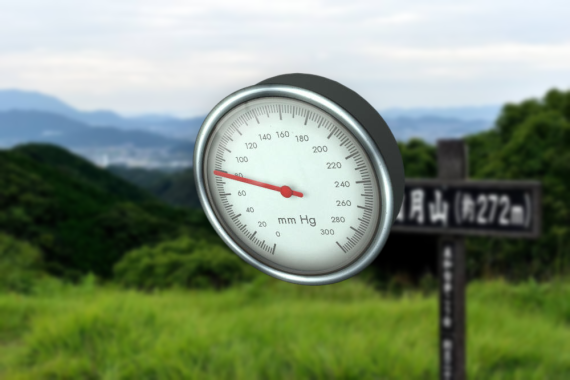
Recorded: mmHg 80
